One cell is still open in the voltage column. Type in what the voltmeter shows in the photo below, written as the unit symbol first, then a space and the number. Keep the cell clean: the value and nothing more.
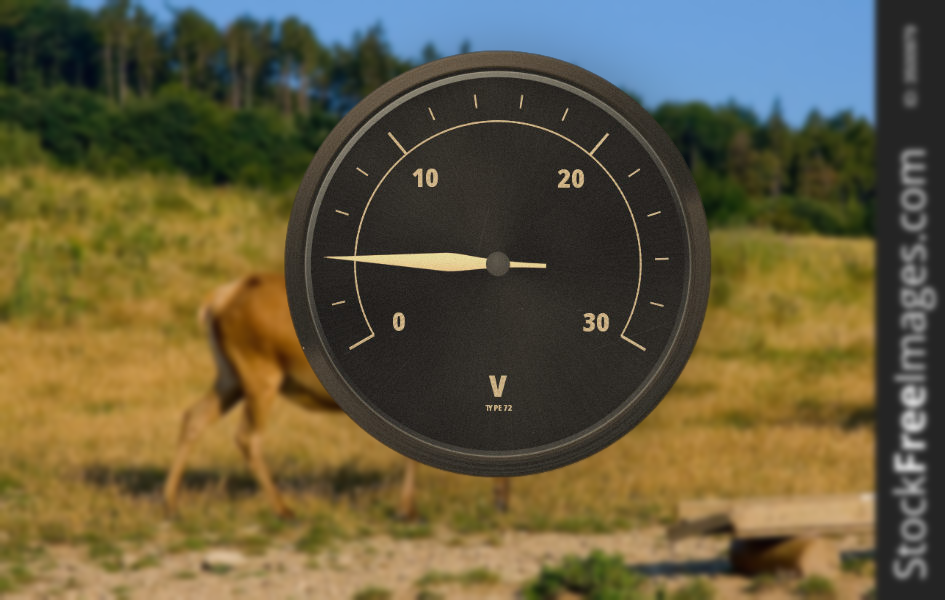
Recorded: V 4
